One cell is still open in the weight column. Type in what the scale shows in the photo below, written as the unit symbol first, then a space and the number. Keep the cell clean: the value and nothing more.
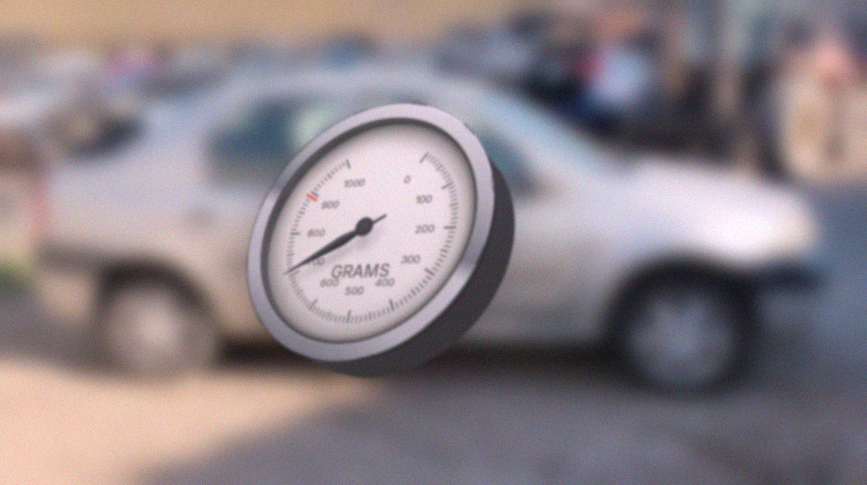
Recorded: g 700
